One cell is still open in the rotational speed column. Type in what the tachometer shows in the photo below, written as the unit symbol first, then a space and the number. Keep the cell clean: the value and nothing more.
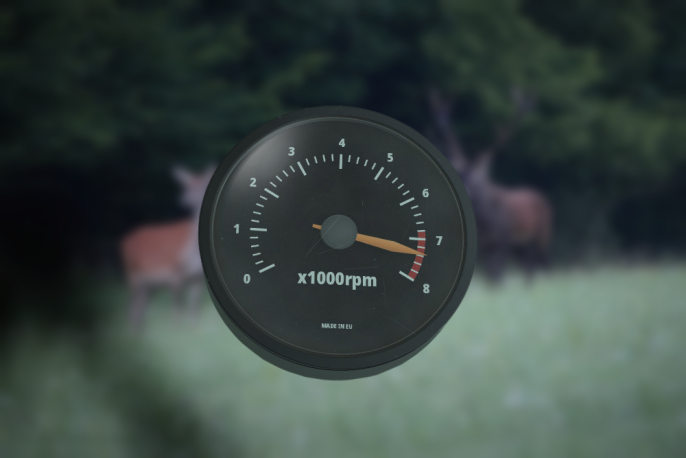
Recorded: rpm 7400
